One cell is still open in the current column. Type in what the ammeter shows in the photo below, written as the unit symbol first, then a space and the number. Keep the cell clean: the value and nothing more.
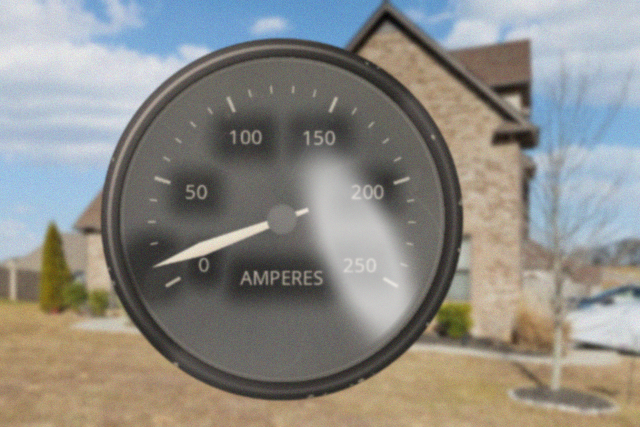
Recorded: A 10
